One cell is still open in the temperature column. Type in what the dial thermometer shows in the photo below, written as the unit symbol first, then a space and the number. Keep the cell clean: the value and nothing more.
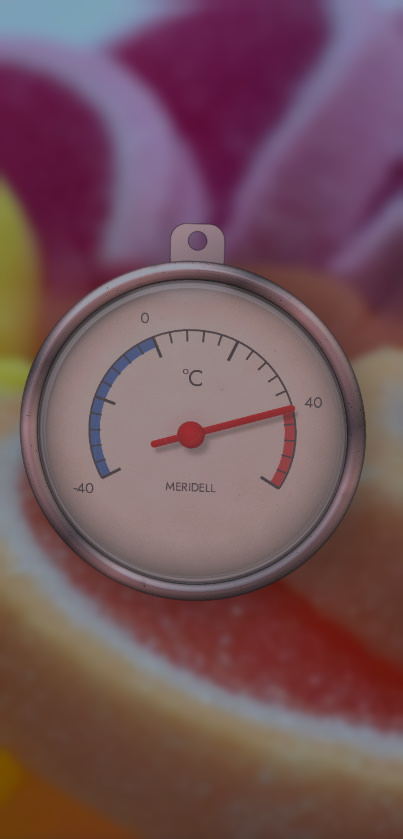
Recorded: °C 40
